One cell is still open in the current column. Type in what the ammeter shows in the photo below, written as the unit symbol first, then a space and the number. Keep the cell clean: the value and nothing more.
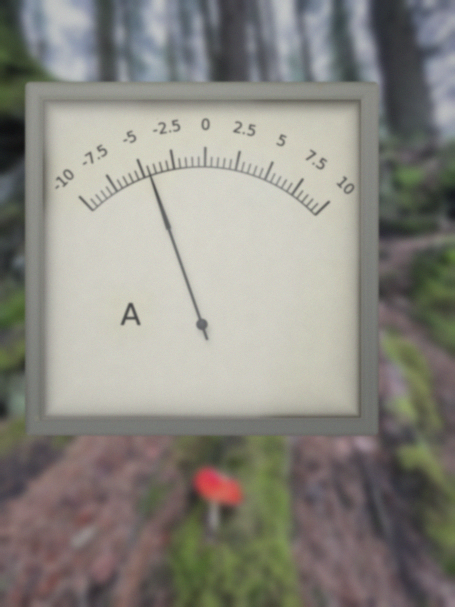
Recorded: A -4.5
